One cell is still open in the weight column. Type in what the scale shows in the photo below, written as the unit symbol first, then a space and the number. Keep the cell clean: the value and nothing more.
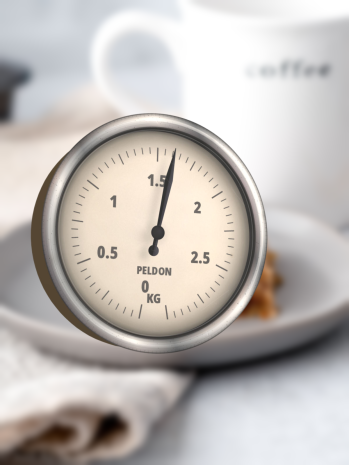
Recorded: kg 1.6
